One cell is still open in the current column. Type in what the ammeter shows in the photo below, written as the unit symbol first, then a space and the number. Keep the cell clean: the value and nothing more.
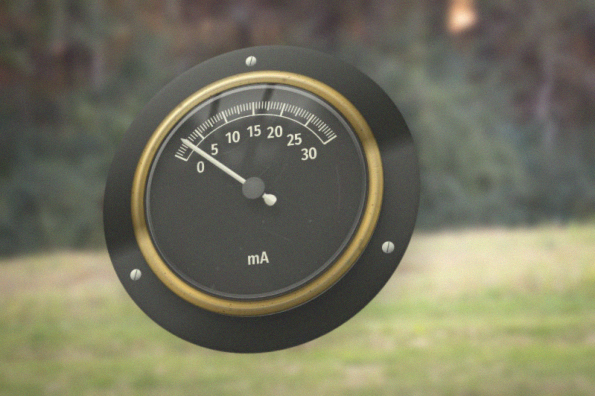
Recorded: mA 2.5
